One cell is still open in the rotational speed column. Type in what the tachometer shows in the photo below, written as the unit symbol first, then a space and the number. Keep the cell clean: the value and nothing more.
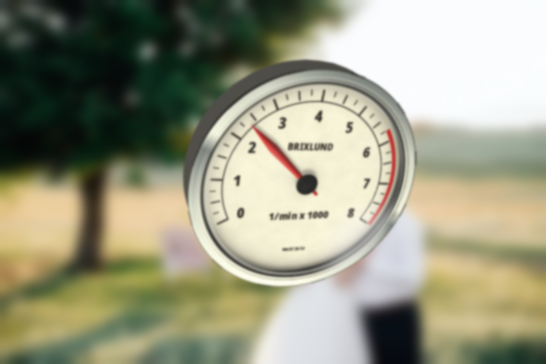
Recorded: rpm 2375
